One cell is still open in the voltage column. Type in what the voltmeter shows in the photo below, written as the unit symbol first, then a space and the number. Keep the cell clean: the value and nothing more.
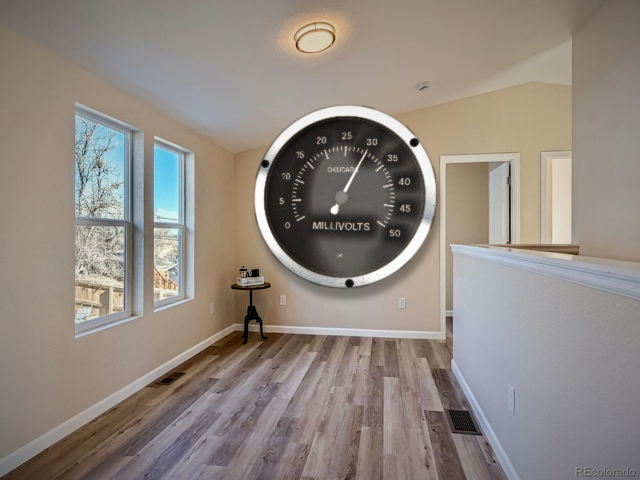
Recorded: mV 30
